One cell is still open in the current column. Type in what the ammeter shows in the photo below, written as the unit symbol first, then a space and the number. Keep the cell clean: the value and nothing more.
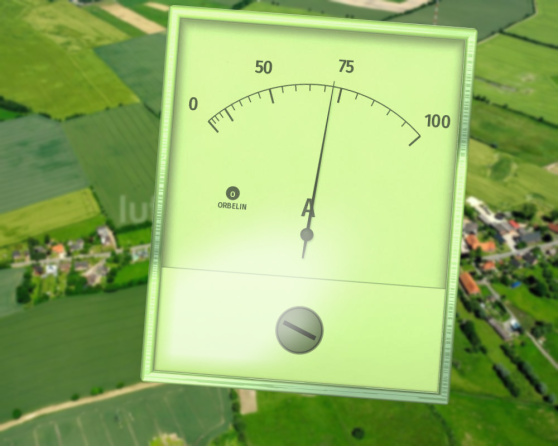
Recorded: A 72.5
